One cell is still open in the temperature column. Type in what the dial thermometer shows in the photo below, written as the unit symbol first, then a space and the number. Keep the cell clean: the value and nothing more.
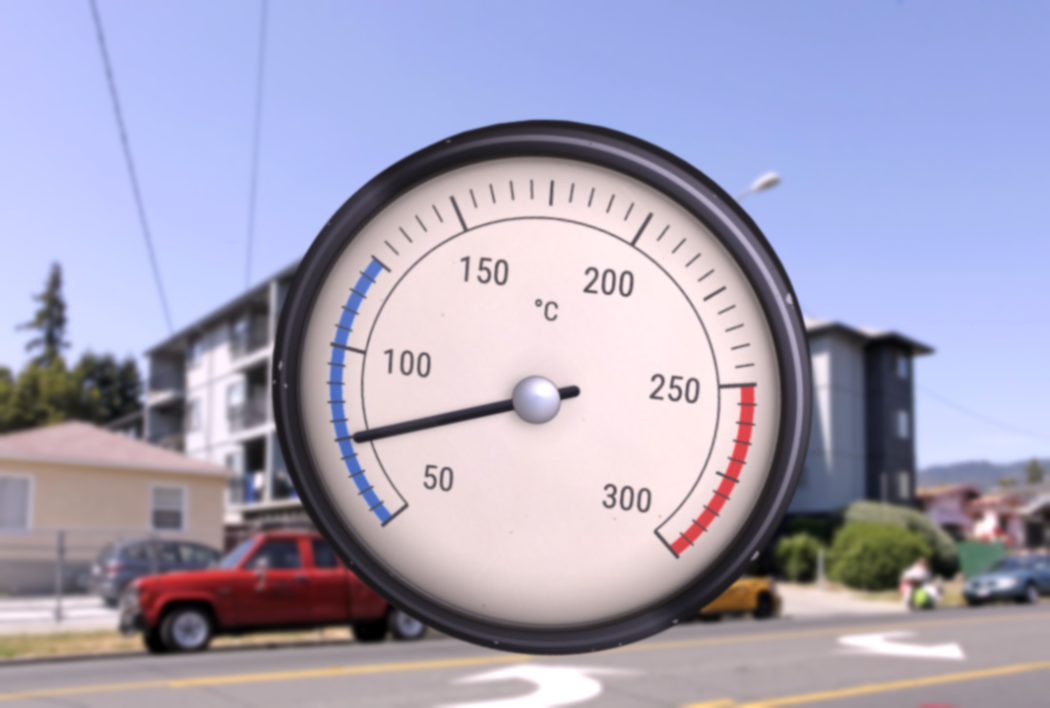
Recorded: °C 75
